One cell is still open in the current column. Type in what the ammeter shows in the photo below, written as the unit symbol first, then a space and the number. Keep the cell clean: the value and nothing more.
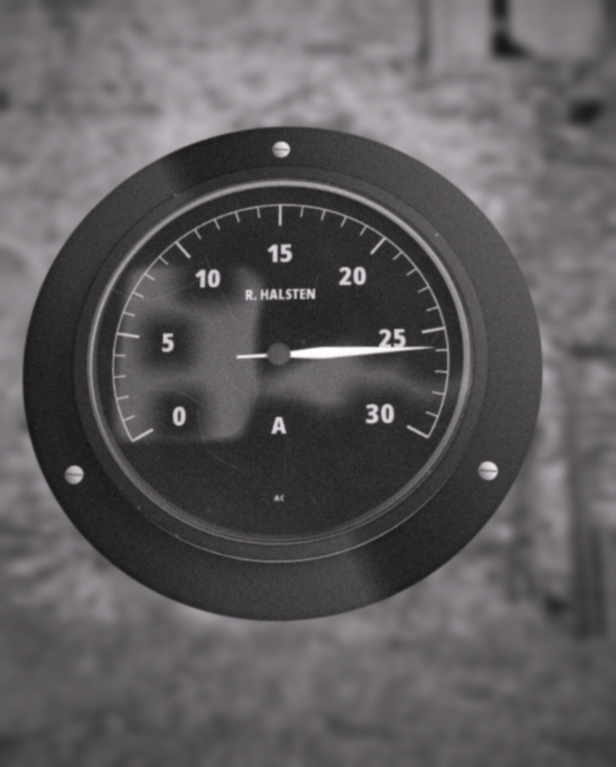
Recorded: A 26
